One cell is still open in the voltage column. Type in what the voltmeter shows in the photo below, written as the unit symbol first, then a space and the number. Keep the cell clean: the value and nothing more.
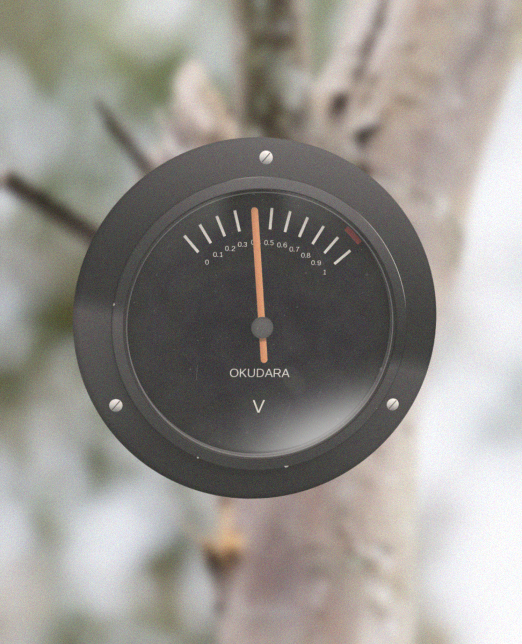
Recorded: V 0.4
